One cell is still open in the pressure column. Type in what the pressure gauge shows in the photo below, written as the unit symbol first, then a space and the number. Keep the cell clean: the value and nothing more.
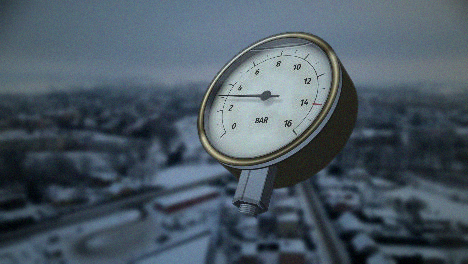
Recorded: bar 3
